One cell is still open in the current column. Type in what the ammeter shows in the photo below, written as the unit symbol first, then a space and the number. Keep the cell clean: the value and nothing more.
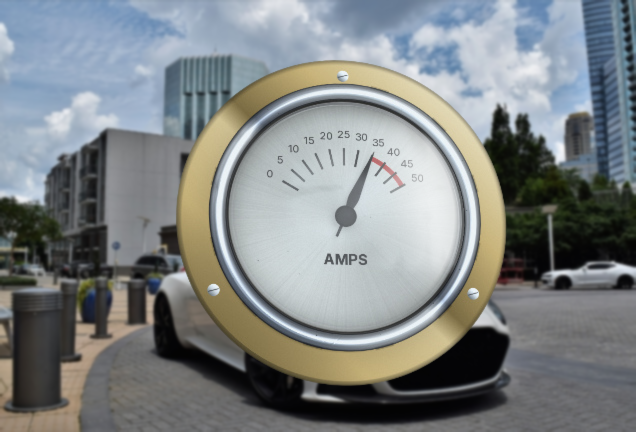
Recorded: A 35
